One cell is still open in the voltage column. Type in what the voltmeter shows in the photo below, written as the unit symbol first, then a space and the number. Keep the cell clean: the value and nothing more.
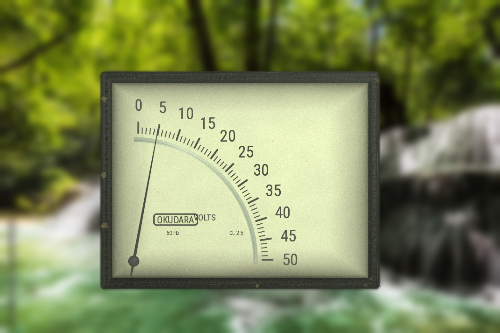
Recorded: V 5
